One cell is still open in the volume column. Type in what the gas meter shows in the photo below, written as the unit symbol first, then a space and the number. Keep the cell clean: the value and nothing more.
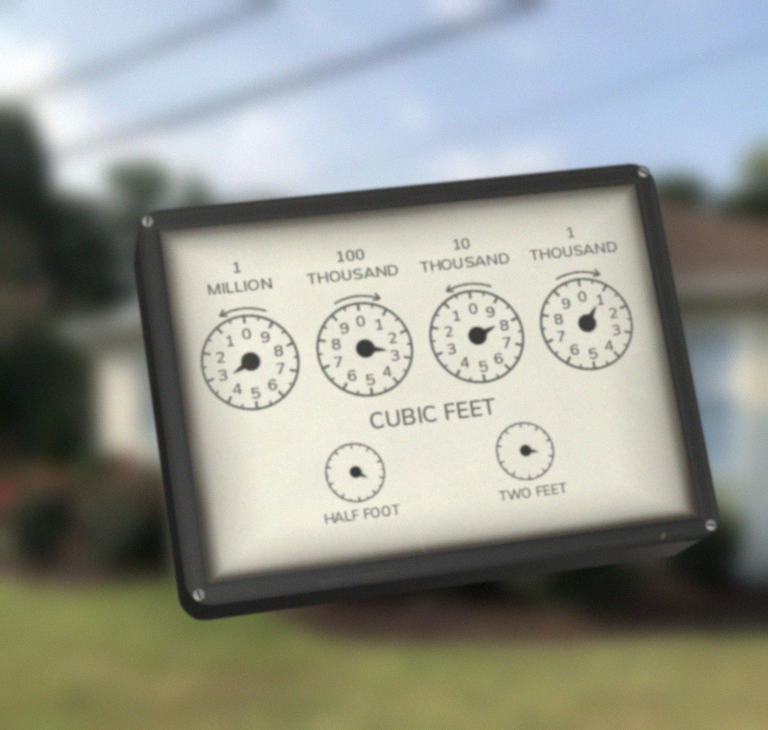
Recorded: ft³ 328100
